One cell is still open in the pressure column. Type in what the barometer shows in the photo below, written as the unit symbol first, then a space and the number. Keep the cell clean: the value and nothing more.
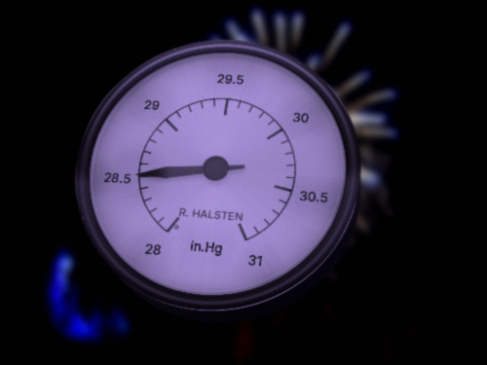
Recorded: inHg 28.5
